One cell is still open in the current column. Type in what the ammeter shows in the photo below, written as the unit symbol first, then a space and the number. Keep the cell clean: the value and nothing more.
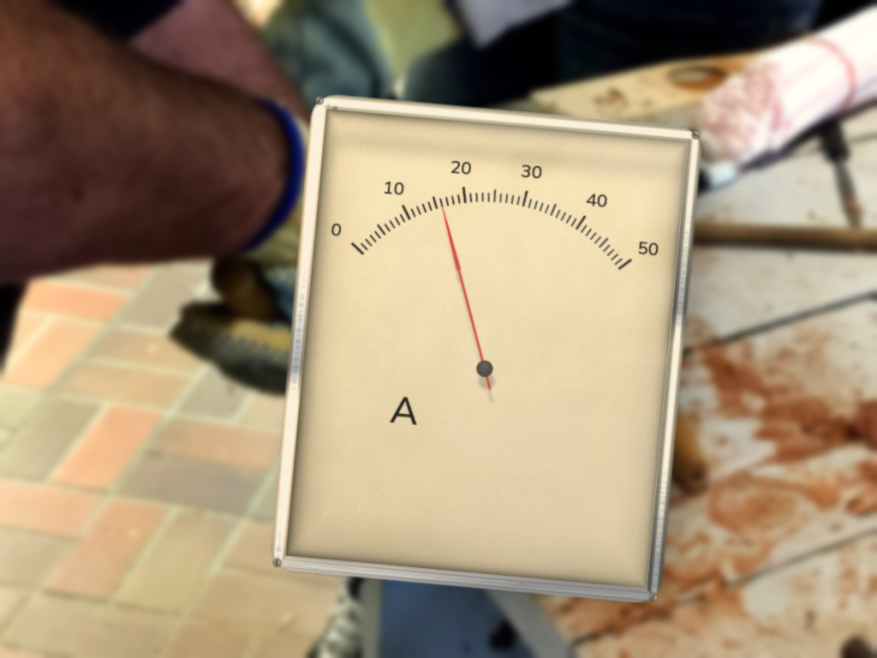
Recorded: A 16
